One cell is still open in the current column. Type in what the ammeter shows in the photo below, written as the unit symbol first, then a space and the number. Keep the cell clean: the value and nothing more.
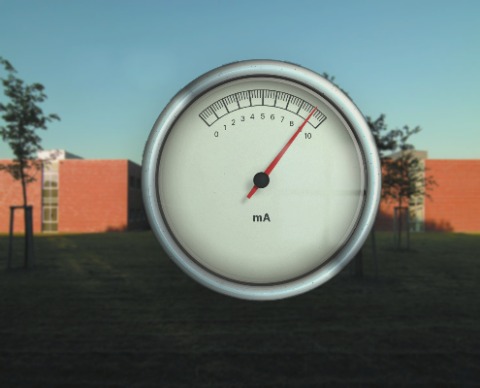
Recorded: mA 9
